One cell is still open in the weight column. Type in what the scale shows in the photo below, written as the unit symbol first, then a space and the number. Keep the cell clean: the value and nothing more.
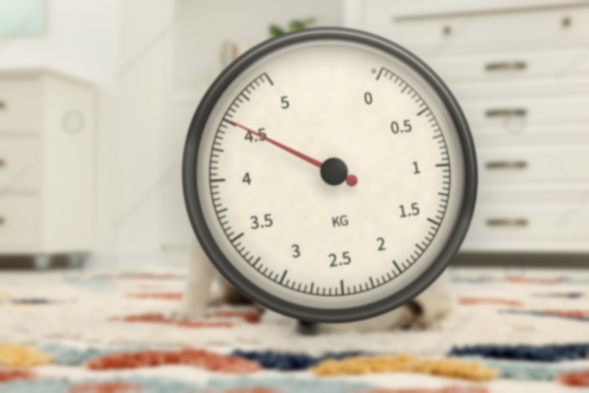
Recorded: kg 4.5
